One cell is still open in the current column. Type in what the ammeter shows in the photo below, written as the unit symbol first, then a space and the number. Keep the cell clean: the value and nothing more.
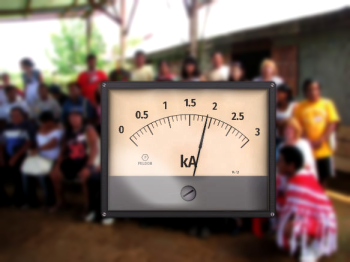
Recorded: kA 1.9
